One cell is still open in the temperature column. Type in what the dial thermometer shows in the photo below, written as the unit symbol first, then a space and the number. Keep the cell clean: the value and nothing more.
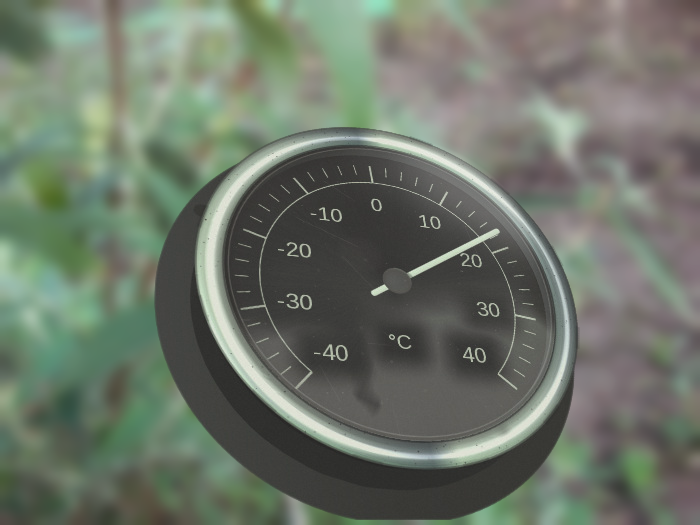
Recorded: °C 18
